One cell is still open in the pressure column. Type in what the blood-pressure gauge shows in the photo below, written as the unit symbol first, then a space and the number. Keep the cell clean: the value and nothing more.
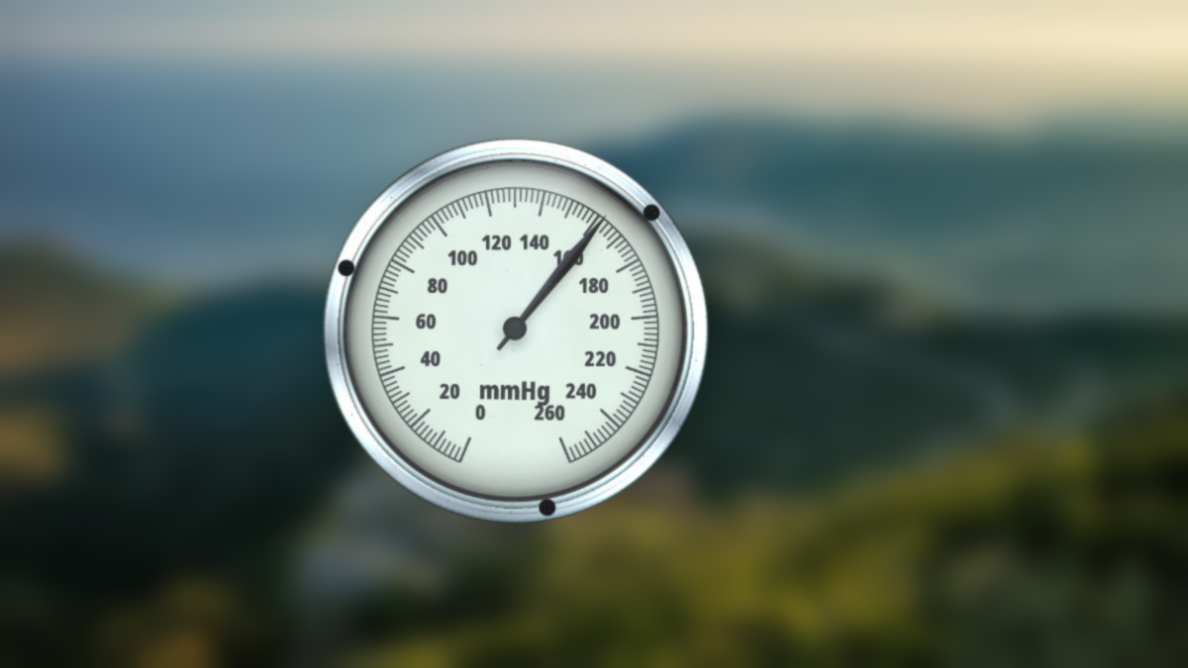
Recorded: mmHg 162
